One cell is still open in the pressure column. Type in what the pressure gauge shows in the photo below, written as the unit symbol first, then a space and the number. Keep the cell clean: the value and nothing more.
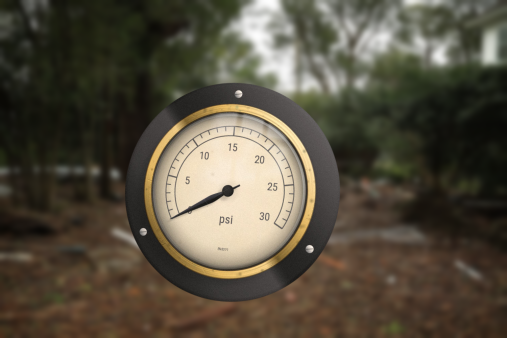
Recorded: psi 0
